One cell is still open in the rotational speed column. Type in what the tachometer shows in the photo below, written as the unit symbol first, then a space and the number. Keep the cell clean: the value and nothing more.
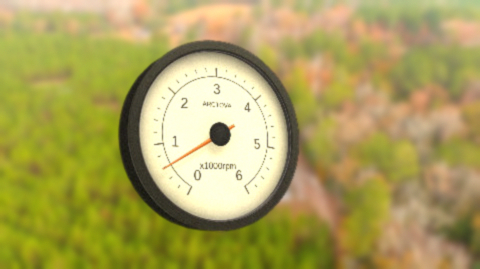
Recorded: rpm 600
